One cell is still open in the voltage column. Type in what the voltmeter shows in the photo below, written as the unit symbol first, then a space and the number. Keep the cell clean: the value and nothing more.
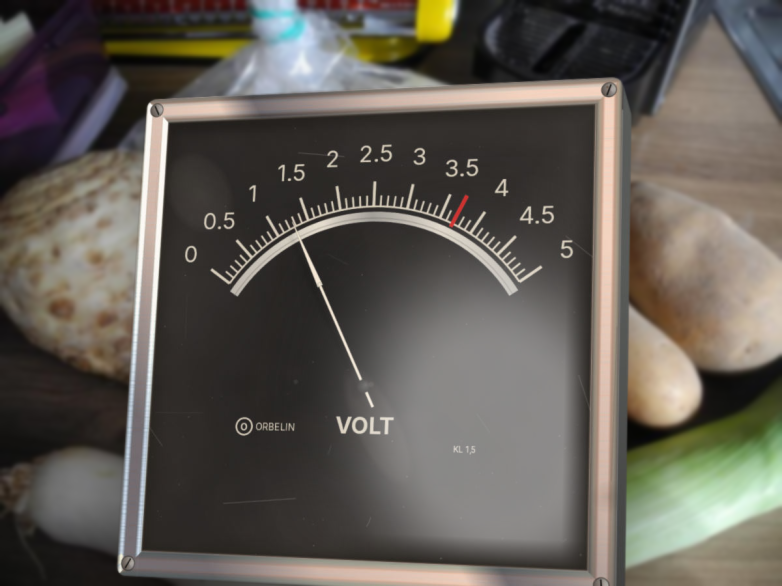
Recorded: V 1.3
